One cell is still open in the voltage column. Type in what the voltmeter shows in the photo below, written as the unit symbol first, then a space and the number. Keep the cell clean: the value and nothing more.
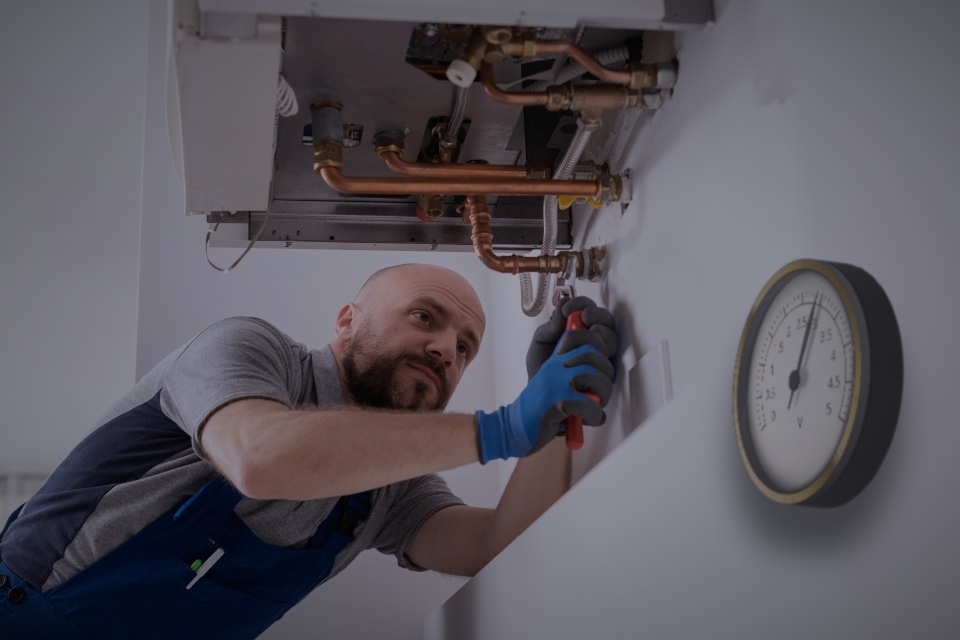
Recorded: V 3
